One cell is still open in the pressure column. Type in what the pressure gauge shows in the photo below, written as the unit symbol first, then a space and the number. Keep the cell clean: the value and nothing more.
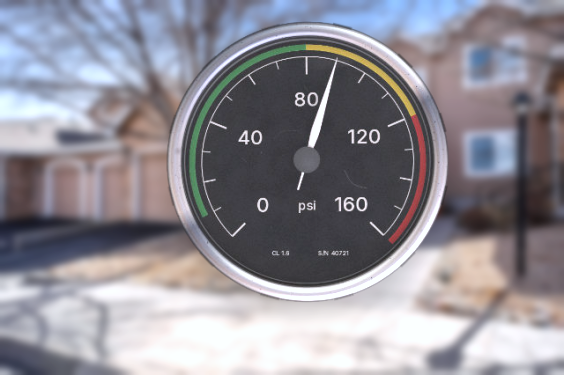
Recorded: psi 90
